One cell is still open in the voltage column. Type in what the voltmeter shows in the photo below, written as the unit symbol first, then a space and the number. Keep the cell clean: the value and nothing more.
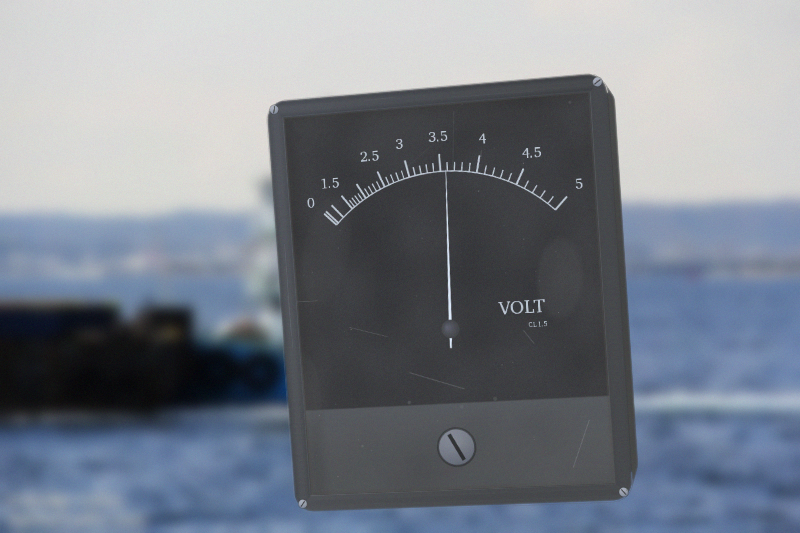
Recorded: V 3.6
